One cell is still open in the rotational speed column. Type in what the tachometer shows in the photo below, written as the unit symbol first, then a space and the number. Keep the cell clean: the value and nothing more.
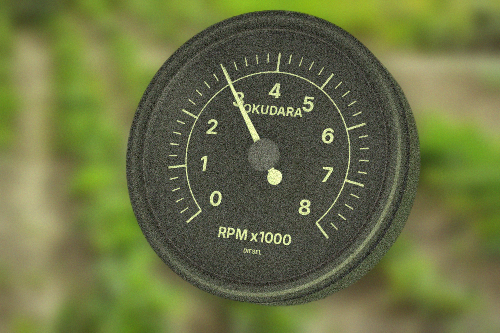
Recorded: rpm 3000
